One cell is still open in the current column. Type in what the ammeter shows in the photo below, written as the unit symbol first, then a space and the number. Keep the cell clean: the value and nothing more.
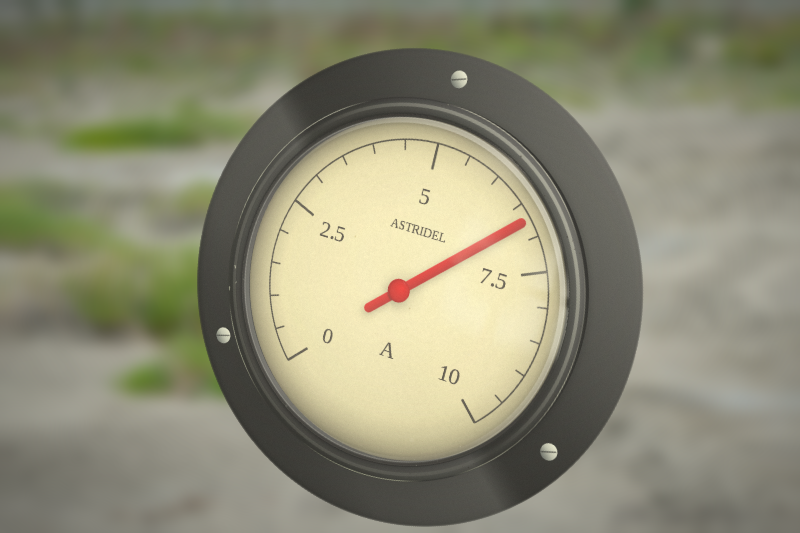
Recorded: A 6.75
